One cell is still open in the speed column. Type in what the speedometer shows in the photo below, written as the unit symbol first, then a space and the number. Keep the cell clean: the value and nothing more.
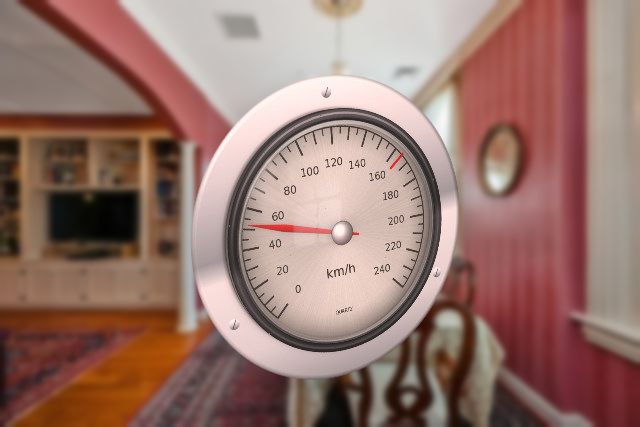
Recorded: km/h 52.5
